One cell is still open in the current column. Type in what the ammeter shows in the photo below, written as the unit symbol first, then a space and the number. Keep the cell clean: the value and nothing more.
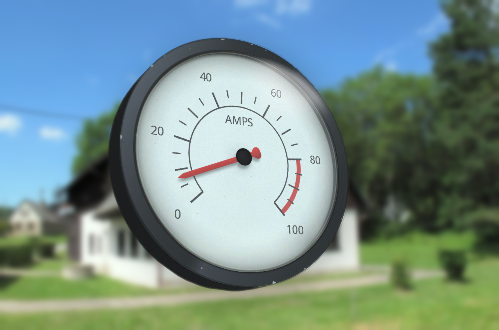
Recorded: A 7.5
